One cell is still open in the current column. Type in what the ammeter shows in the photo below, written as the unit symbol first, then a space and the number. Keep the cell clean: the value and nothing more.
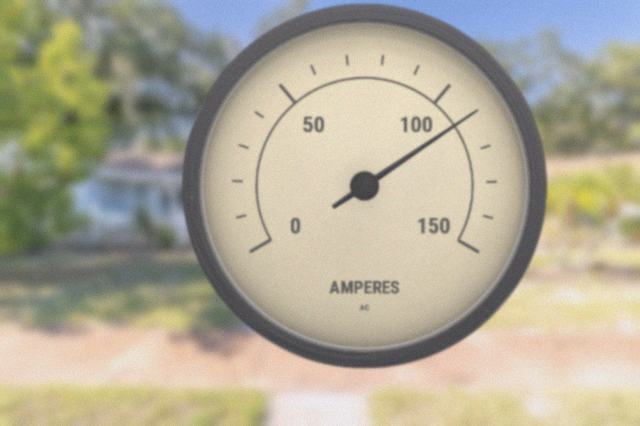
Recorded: A 110
